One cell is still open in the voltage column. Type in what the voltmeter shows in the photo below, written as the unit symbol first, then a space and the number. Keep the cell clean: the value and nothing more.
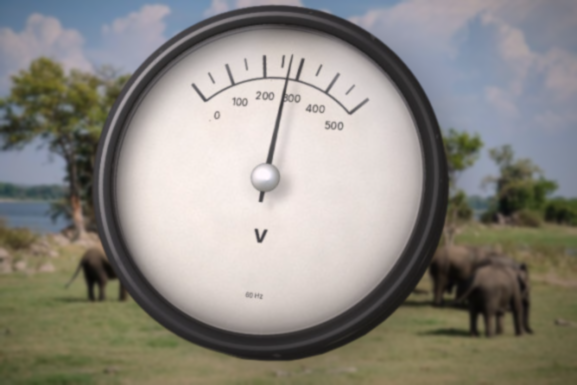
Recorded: V 275
